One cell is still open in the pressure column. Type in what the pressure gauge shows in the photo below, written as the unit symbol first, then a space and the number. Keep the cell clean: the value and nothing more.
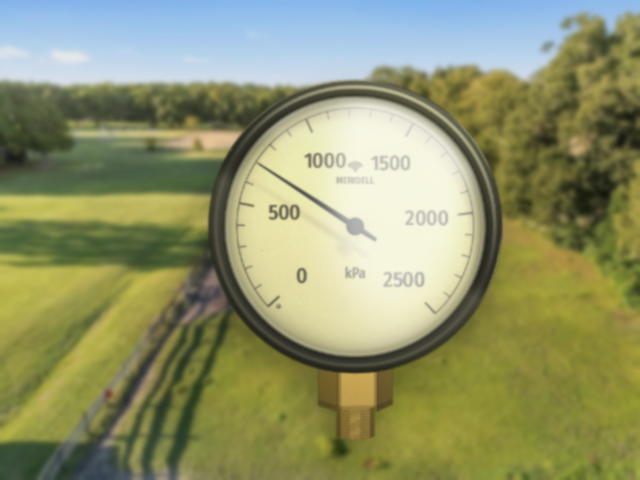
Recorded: kPa 700
